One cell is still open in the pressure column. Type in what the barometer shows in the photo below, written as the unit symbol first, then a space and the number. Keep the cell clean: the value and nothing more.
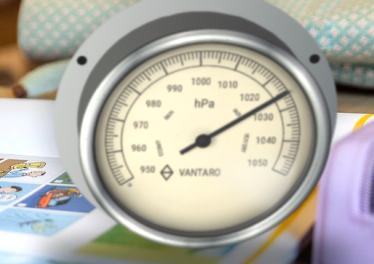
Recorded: hPa 1025
